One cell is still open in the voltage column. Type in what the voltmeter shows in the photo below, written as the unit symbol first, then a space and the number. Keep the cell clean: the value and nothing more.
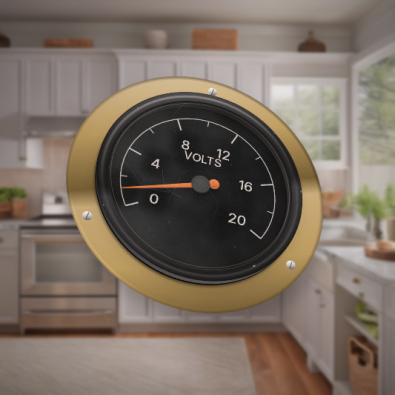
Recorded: V 1
